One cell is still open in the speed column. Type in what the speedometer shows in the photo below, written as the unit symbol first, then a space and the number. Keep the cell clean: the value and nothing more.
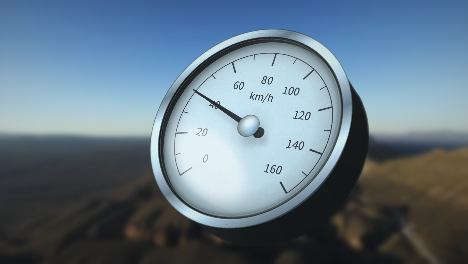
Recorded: km/h 40
